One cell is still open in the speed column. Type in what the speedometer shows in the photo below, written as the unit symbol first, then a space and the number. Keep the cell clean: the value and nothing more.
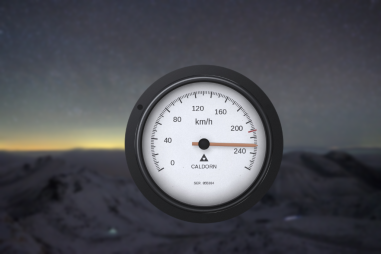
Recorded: km/h 230
